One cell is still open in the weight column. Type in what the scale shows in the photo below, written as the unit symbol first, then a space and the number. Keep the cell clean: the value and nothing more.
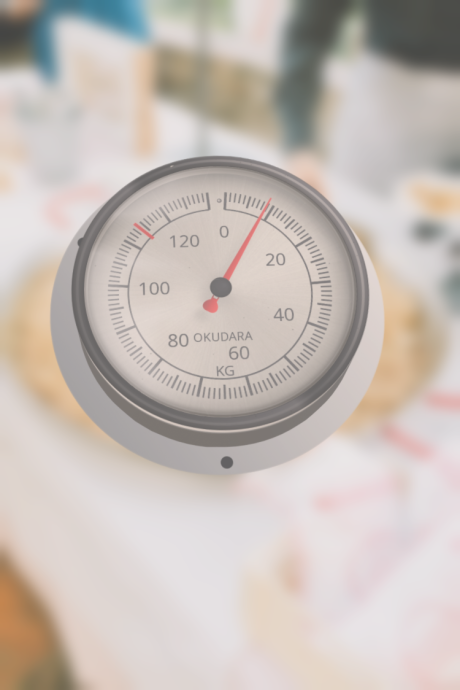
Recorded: kg 9
